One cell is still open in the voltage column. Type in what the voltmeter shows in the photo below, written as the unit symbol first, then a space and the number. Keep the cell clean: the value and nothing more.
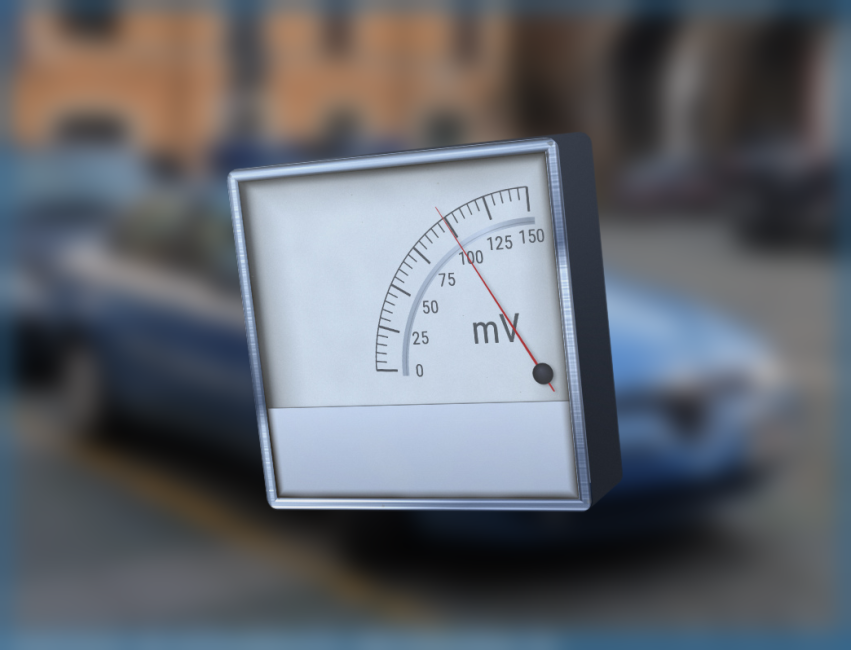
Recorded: mV 100
